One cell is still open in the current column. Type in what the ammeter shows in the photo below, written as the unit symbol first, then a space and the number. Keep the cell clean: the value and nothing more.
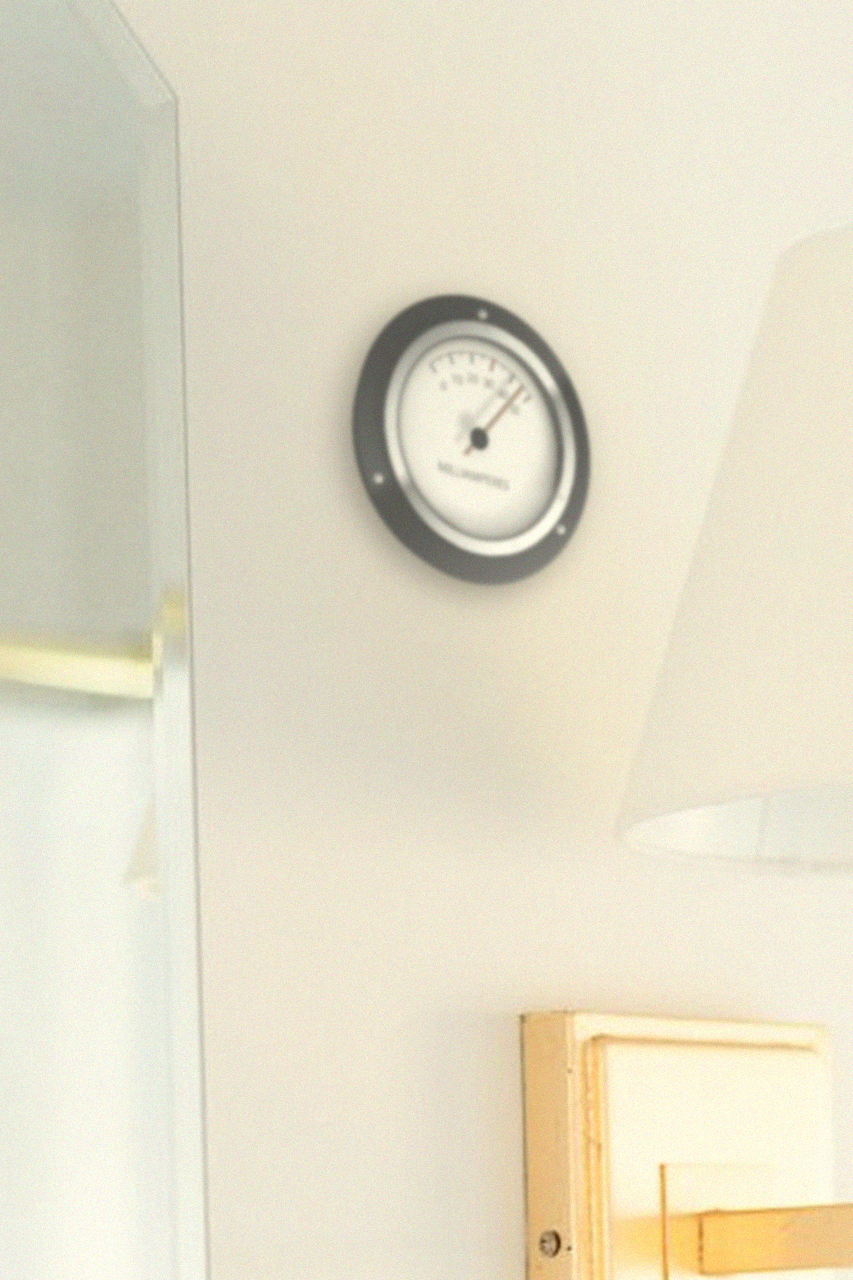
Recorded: mA 45
